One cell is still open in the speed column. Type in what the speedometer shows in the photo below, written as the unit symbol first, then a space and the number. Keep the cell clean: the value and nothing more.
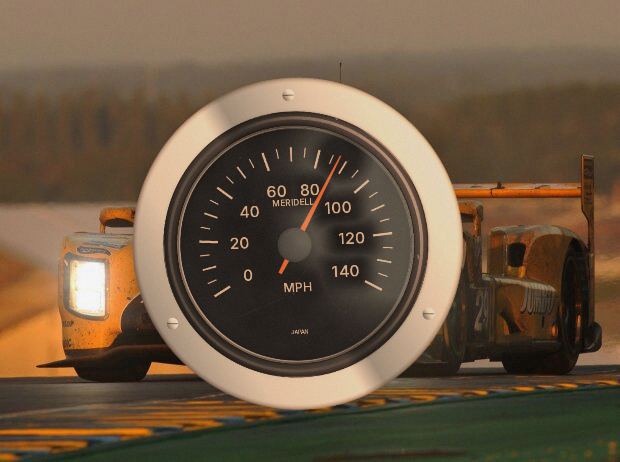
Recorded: mph 87.5
